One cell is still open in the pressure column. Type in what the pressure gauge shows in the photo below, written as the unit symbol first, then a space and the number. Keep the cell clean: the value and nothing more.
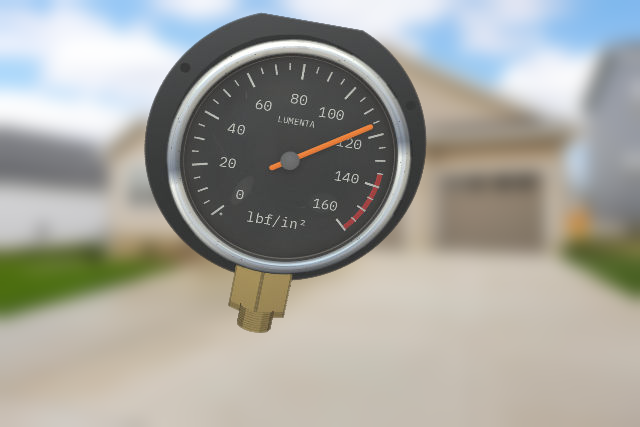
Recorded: psi 115
